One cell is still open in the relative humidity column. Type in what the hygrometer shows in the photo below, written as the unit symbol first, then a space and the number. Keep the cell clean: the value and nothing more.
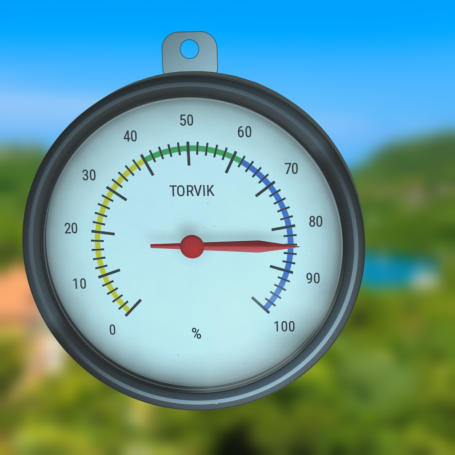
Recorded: % 84
